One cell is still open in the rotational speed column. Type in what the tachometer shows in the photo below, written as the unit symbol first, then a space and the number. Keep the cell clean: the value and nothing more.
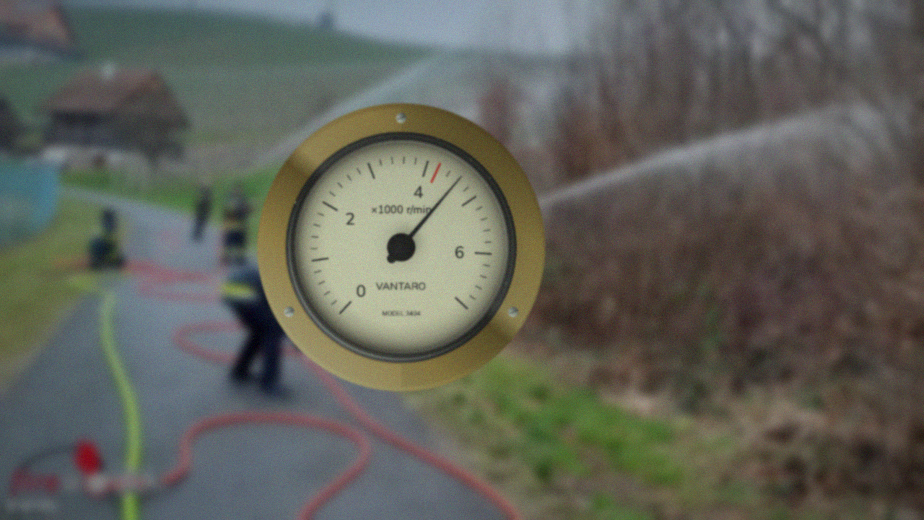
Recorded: rpm 4600
